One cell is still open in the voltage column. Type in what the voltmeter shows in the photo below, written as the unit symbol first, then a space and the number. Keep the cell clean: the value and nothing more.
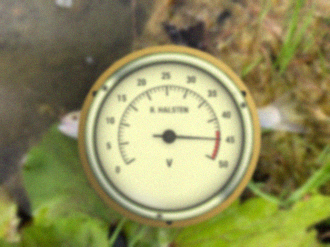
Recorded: V 45
